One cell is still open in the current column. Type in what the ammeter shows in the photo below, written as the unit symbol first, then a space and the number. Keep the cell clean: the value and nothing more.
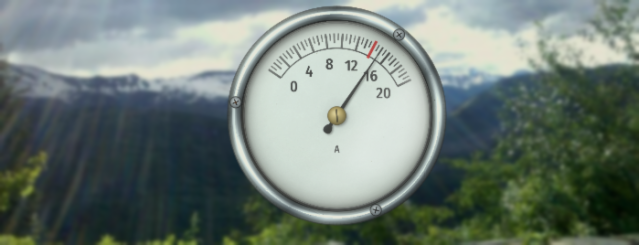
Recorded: A 15
